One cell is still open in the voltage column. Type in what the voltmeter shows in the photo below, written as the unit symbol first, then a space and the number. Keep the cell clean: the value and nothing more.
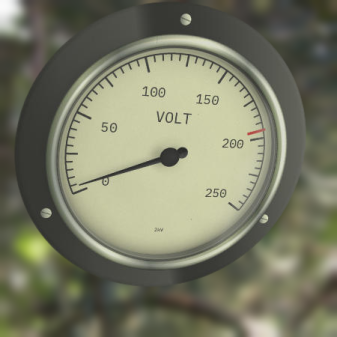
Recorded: V 5
